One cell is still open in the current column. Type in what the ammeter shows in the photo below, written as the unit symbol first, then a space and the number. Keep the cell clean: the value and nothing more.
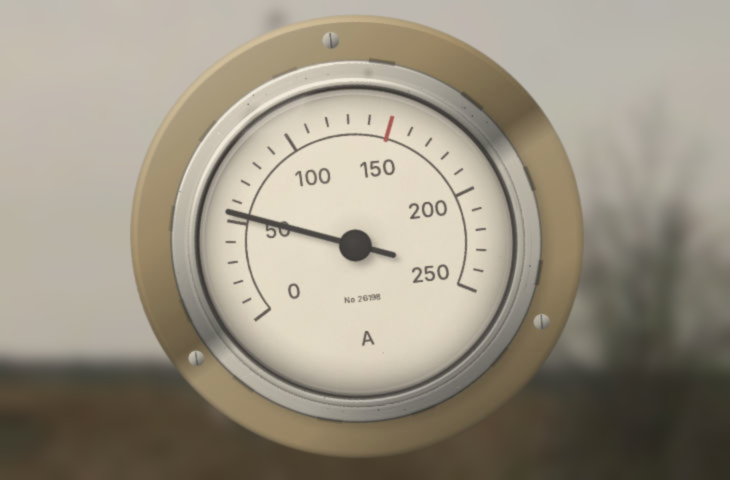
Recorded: A 55
